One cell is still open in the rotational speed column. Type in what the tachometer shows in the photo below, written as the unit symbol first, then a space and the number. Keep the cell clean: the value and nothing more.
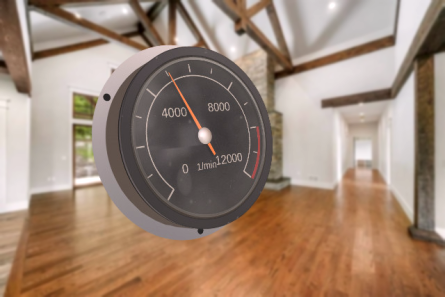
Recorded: rpm 5000
